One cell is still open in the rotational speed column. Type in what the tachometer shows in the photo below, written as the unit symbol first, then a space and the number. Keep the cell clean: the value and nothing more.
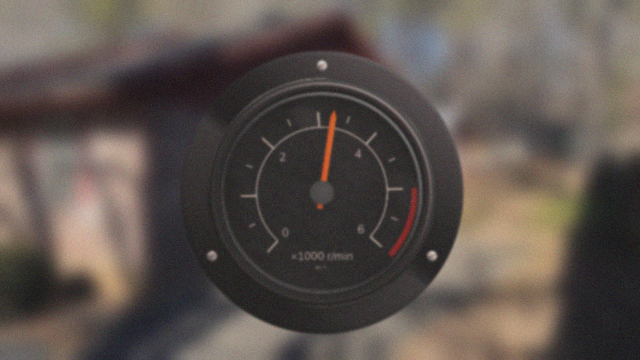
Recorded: rpm 3250
